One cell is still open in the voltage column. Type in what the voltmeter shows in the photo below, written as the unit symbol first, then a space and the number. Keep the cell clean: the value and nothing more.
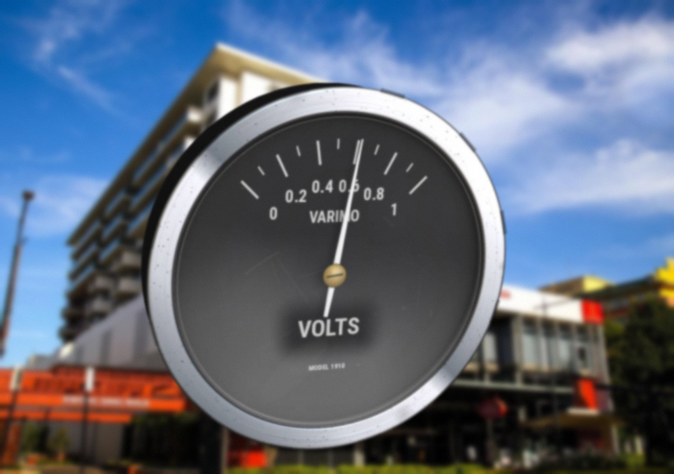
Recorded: V 0.6
